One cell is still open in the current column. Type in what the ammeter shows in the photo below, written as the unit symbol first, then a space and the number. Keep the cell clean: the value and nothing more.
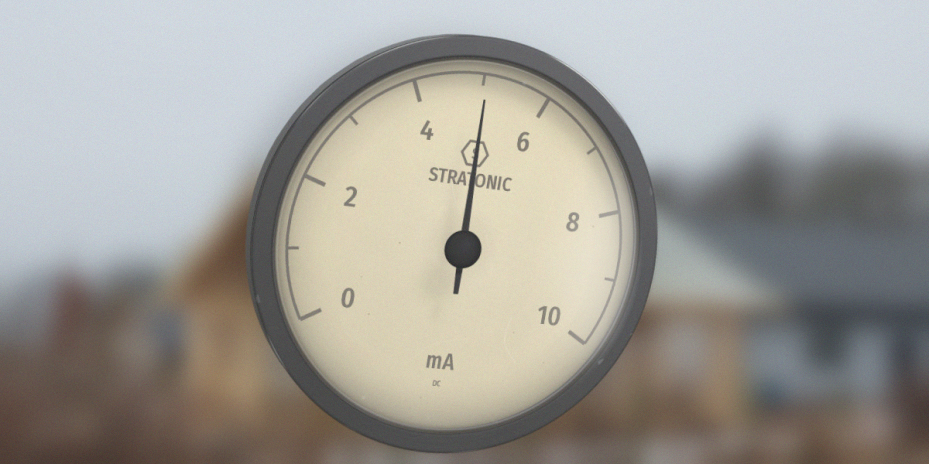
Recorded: mA 5
